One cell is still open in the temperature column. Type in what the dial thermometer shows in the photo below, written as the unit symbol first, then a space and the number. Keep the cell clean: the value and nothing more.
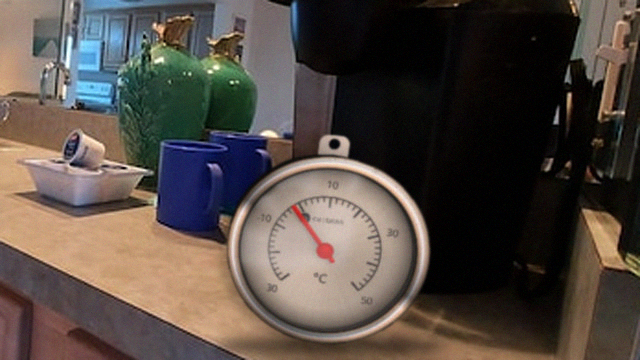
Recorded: °C -2
